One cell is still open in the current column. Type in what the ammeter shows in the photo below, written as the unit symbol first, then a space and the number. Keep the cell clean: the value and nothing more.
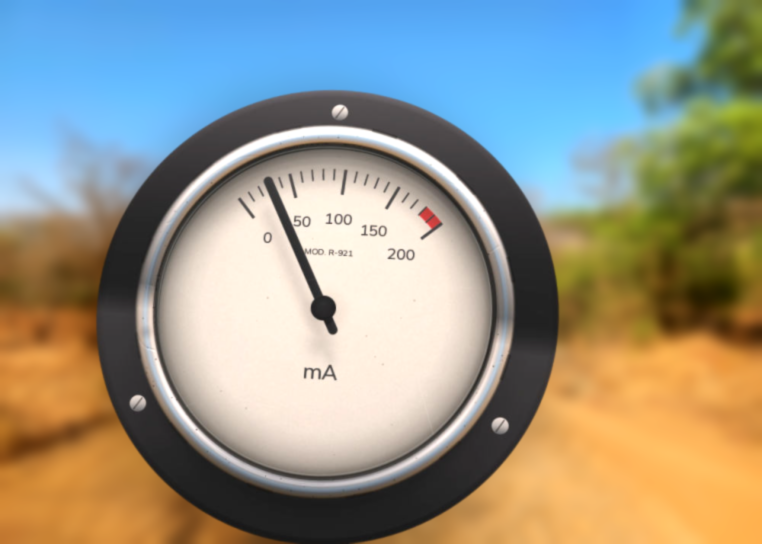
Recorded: mA 30
